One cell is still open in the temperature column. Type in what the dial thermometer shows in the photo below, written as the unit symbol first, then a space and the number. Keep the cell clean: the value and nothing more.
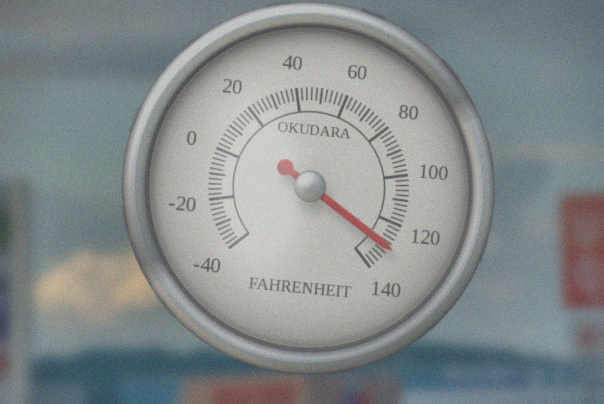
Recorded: °F 130
